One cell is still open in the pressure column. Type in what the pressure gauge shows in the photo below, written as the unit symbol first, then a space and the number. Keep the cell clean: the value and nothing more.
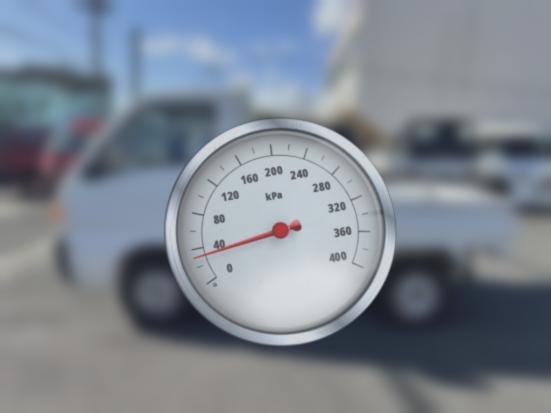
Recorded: kPa 30
